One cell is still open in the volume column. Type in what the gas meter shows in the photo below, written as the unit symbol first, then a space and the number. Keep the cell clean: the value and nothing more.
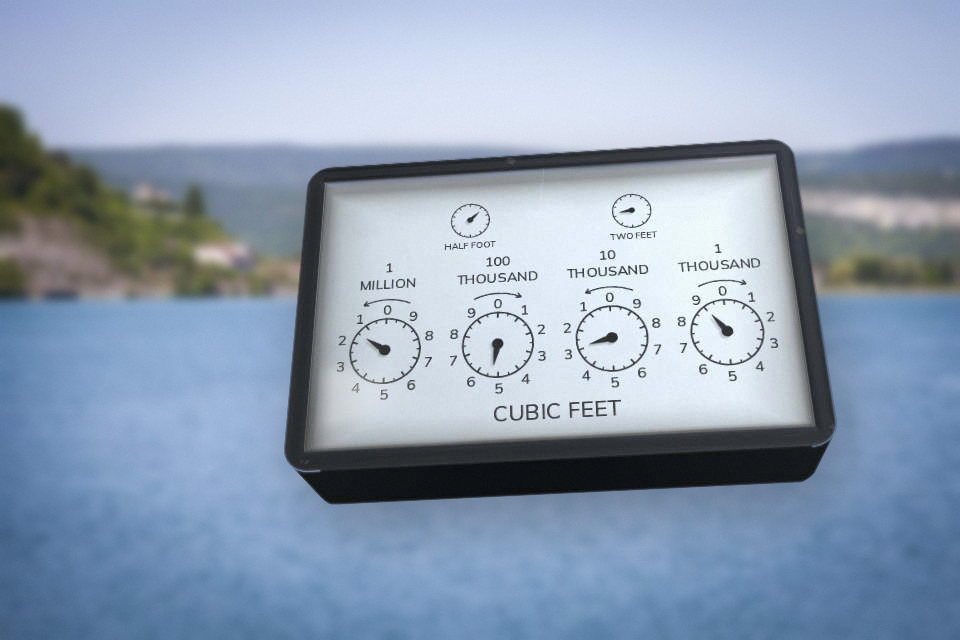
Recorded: ft³ 152900
